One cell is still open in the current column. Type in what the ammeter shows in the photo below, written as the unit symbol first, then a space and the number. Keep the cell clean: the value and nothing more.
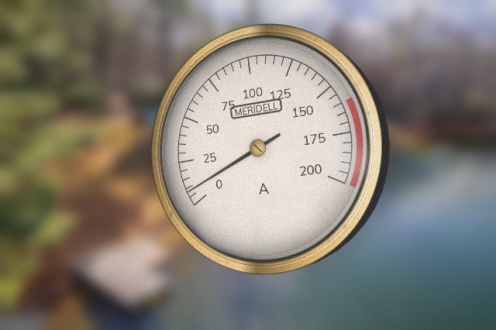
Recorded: A 7.5
